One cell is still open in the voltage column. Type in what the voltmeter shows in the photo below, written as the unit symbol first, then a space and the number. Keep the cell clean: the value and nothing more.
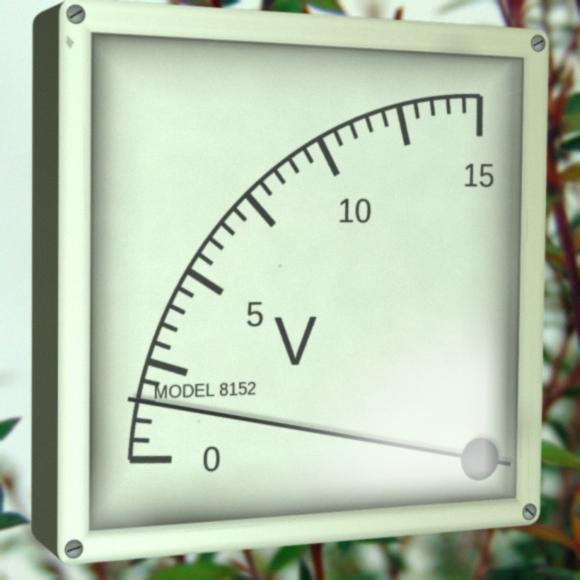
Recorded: V 1.5
